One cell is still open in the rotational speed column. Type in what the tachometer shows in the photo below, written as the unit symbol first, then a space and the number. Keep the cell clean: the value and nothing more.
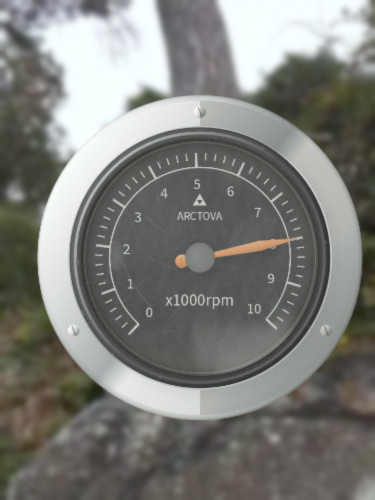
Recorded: rpm 8000
